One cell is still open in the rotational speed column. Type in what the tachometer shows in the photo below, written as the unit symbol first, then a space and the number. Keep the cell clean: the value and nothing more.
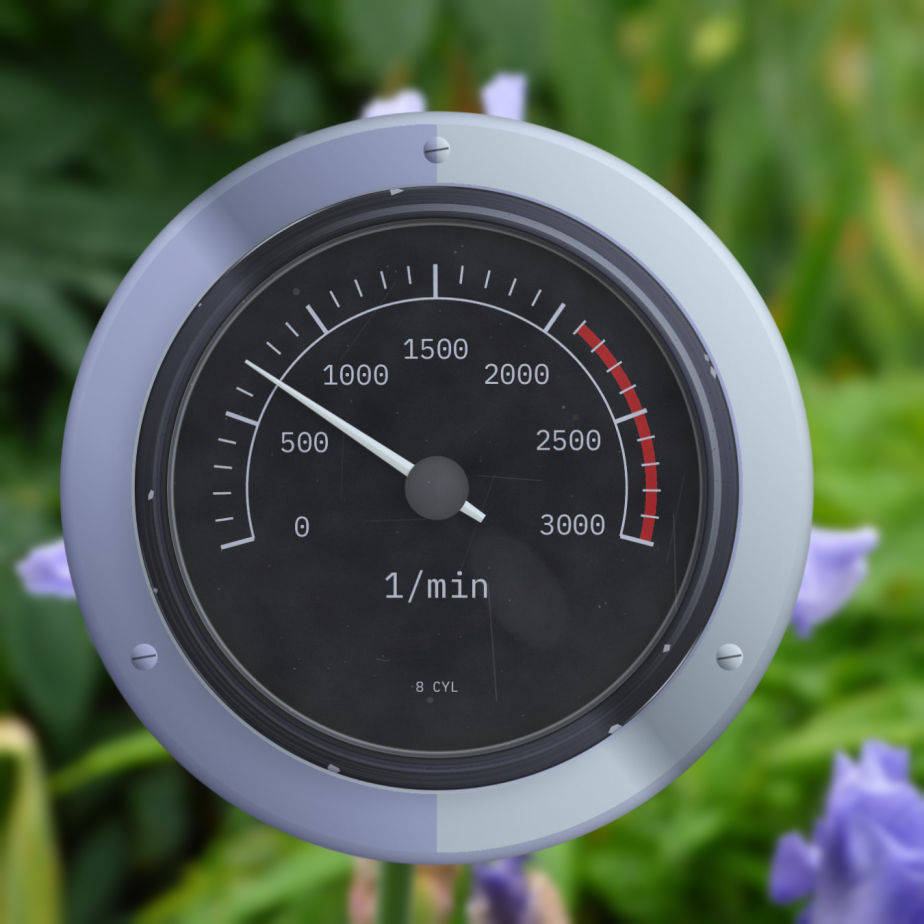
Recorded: rpm 700
